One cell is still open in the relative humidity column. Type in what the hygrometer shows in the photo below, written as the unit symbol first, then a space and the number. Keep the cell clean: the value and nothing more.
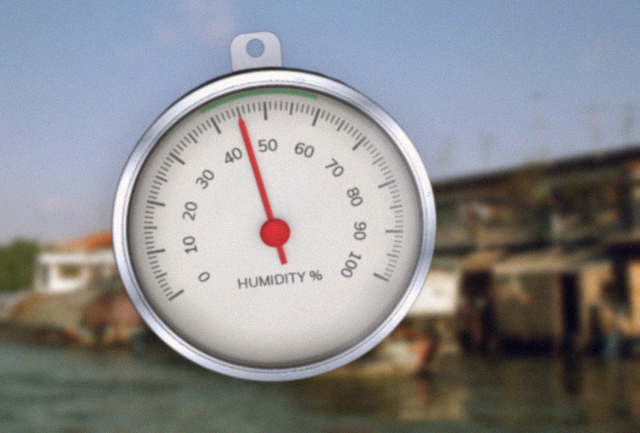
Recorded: % 45
